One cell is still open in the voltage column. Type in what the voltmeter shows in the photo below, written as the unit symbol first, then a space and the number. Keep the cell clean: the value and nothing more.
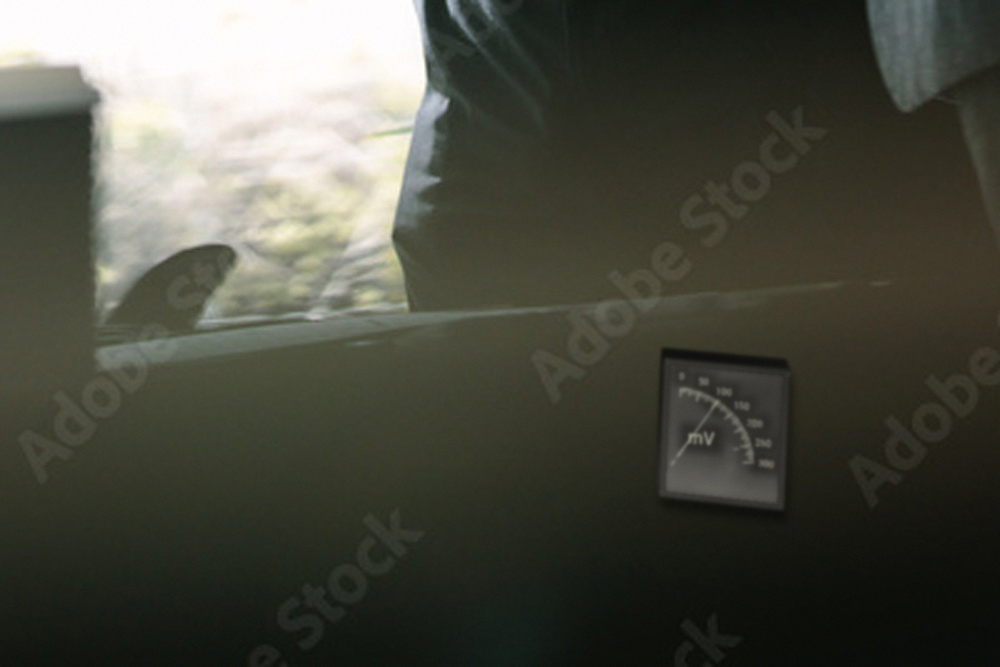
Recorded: mV 100
